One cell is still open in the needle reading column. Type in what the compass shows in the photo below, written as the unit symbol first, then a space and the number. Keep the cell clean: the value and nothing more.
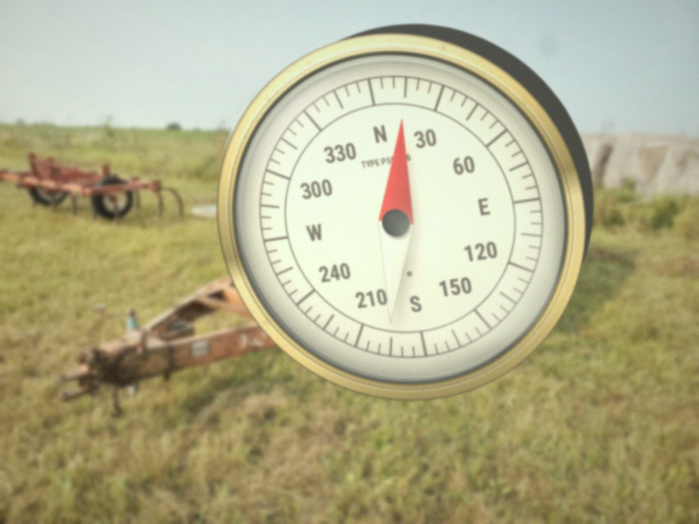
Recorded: ° 15
